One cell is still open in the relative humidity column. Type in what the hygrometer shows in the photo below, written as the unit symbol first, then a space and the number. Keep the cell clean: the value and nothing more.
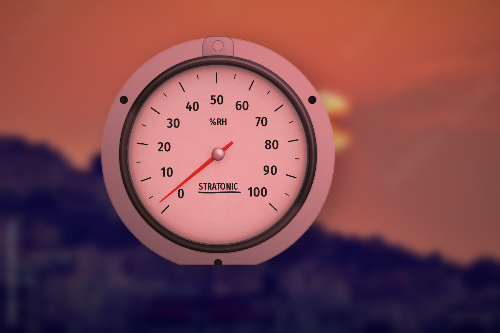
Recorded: % 2.5
